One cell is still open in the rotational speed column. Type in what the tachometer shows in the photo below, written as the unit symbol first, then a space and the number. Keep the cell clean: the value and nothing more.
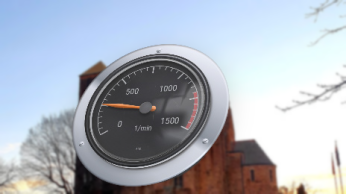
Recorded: rpm 250
